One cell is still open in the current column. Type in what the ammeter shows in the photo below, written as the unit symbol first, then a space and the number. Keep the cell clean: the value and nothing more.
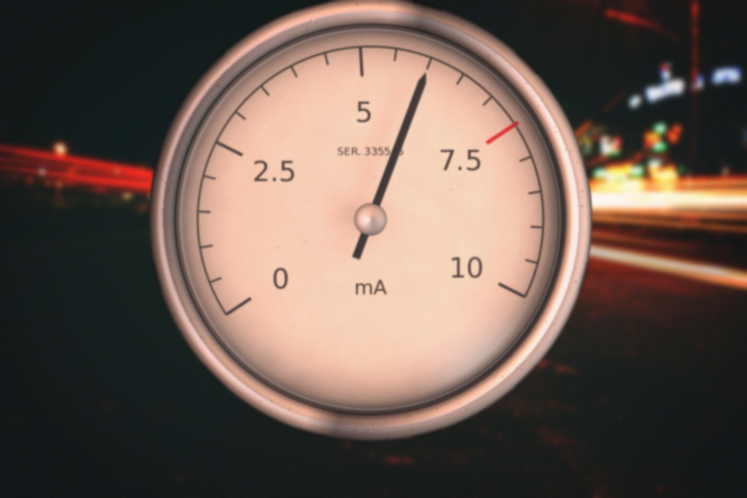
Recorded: mA 6
